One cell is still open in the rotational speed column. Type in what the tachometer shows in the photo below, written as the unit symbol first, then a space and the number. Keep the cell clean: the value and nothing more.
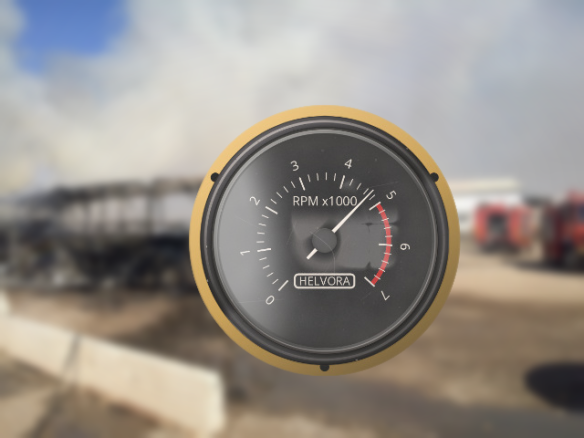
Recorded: rpm 4700
